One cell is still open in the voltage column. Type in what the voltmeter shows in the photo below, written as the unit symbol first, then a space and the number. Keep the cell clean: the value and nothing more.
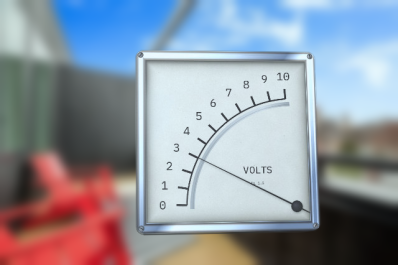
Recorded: V 3
